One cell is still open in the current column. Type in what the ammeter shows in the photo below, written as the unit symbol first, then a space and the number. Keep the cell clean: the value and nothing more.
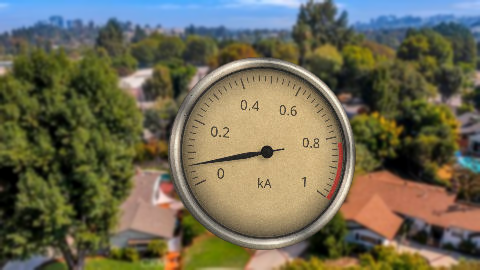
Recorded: kA 0.06
